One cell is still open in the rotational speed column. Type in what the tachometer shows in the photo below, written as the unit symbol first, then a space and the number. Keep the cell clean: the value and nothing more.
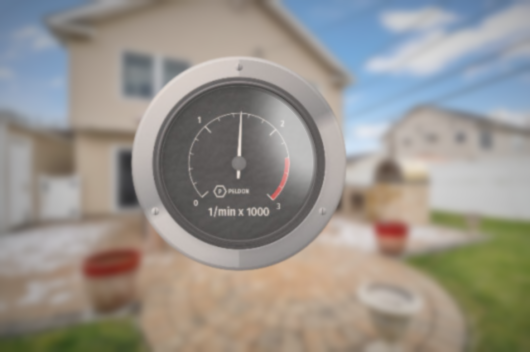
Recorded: rpm 1500
